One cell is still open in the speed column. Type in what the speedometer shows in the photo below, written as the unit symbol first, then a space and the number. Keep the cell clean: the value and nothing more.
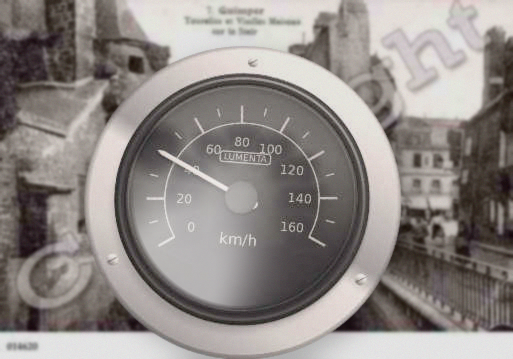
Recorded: km/h 40
